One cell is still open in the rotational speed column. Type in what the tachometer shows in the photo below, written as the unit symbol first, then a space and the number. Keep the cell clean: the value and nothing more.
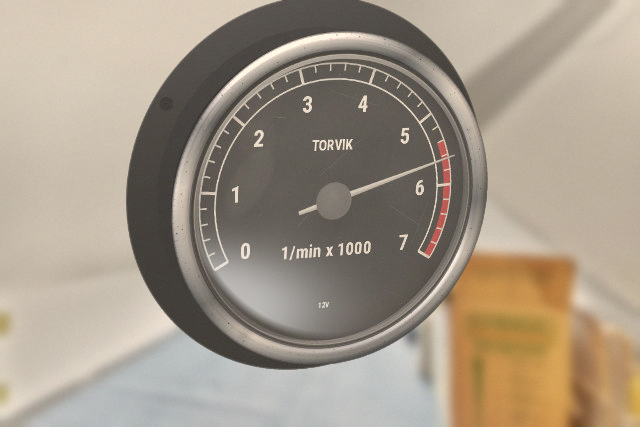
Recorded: rpm 5600
